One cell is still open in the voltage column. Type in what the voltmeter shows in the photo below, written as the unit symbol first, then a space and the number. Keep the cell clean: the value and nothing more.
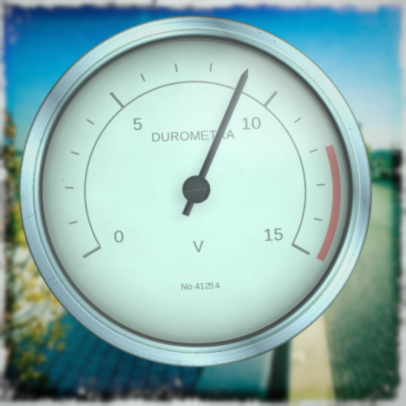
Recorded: V 9
